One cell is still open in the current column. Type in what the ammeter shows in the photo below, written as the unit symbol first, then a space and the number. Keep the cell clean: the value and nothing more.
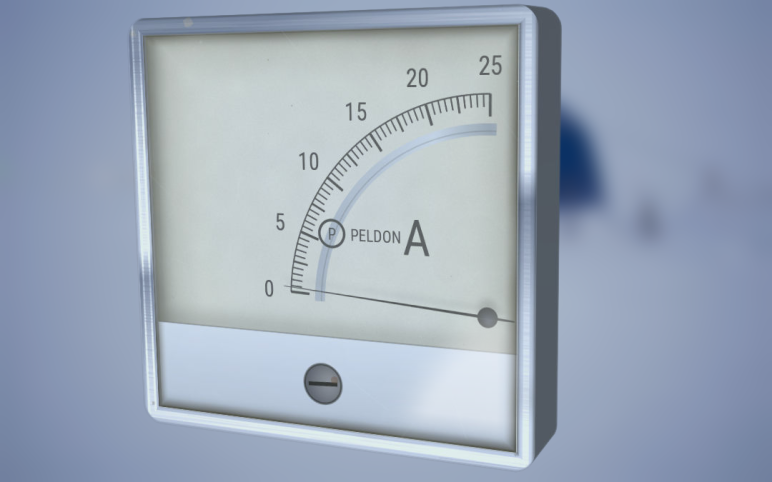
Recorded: A 0.5
